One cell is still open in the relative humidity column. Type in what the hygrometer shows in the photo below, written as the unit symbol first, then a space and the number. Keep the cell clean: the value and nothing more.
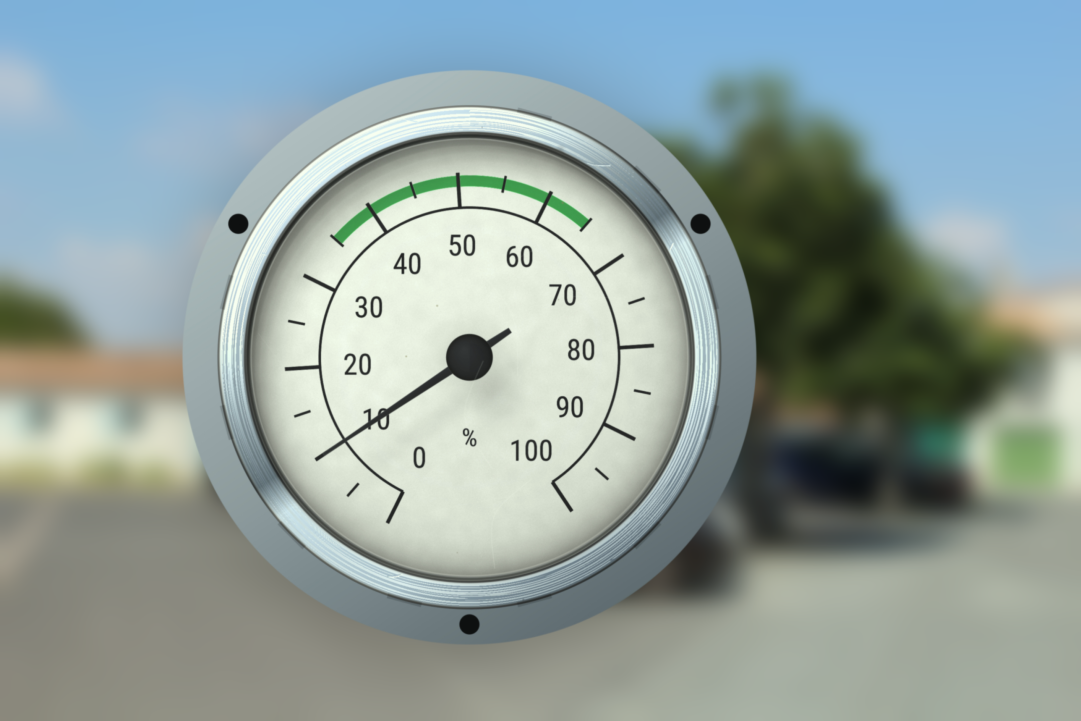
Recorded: % 10
